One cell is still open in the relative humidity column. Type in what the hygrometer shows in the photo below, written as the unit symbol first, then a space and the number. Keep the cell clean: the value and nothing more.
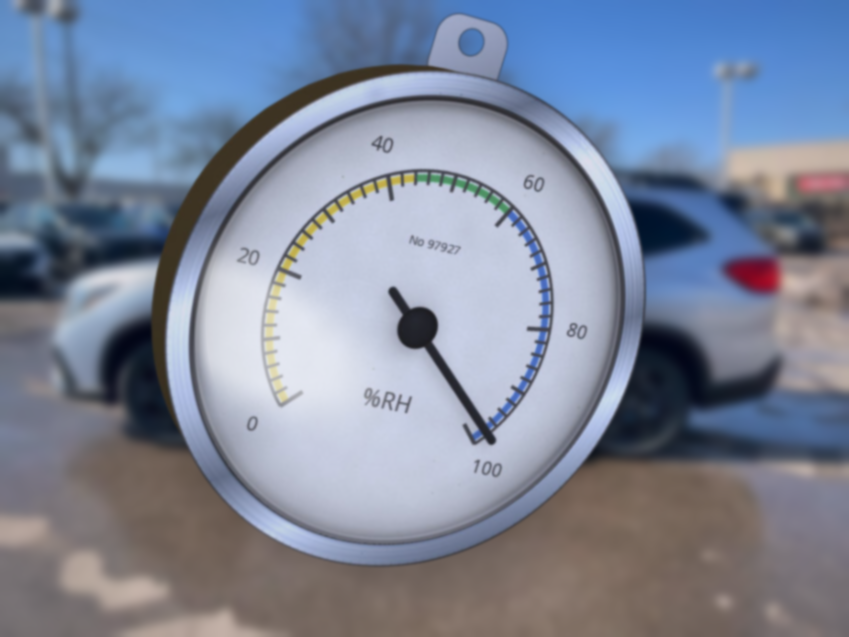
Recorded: % 98
